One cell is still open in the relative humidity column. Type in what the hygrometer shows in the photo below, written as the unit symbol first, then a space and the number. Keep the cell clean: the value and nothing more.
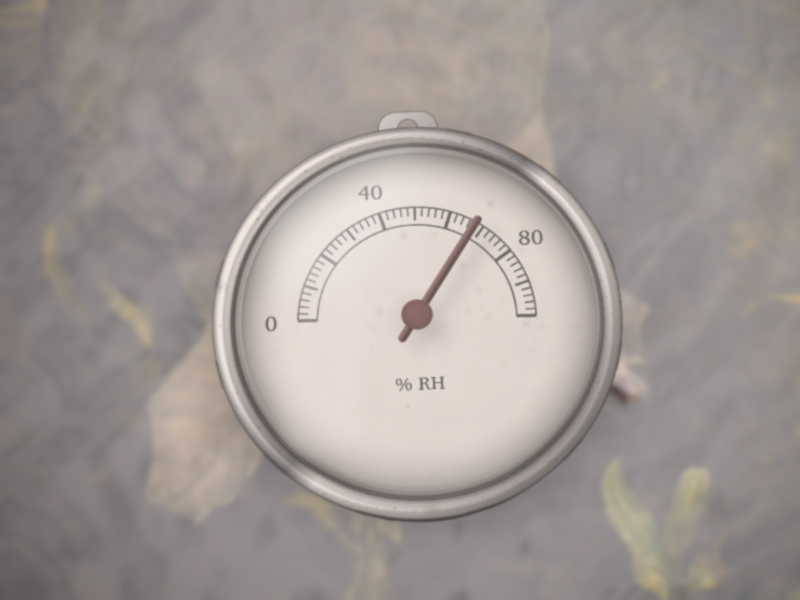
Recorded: % 68
